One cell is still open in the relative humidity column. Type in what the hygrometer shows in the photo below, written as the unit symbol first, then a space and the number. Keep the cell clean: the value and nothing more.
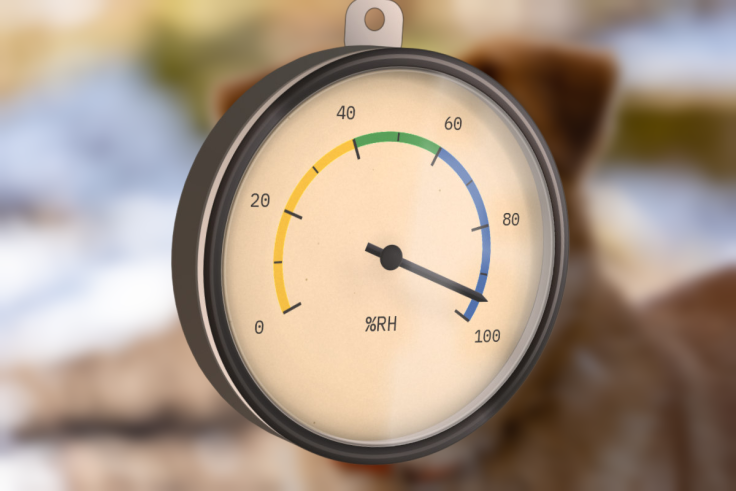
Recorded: % 95
